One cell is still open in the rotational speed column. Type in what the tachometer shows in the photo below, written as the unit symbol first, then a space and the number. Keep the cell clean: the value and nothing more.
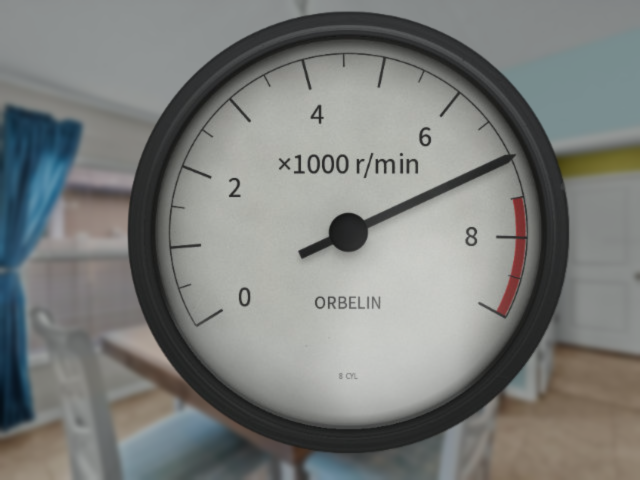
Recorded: rpm 7000
